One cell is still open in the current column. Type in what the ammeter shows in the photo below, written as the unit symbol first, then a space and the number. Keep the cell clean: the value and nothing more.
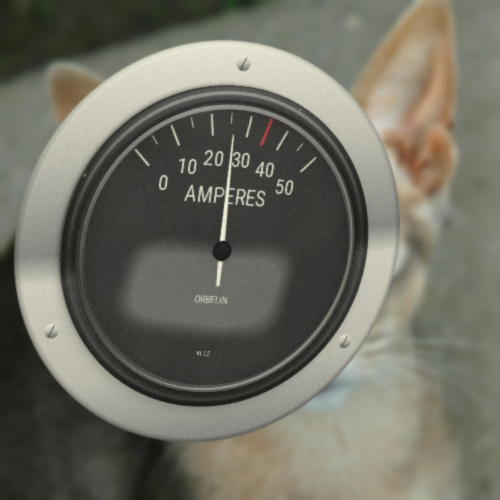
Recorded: A 25
